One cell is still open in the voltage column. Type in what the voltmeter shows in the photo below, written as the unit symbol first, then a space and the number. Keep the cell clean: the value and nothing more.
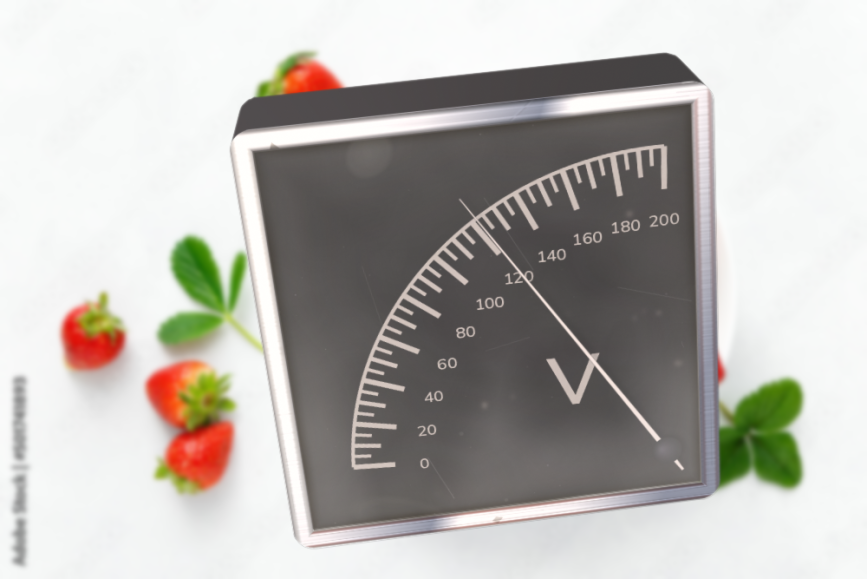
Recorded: V 122.5
